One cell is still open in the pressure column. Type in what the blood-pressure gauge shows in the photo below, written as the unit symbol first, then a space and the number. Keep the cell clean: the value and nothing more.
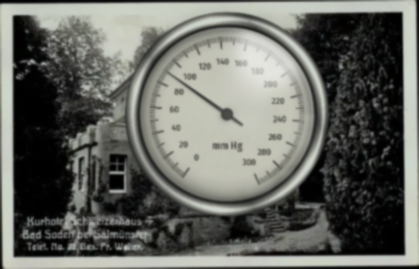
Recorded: mmHg 90
